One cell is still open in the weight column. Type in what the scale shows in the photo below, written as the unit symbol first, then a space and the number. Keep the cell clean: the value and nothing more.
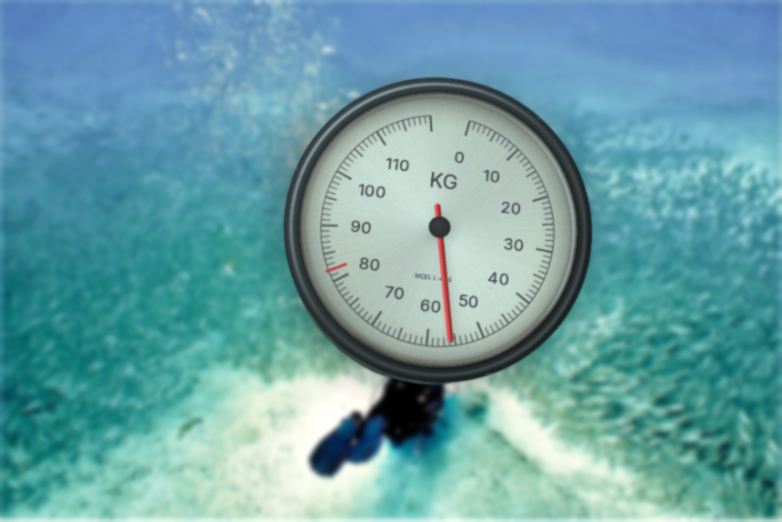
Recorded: kg 56
